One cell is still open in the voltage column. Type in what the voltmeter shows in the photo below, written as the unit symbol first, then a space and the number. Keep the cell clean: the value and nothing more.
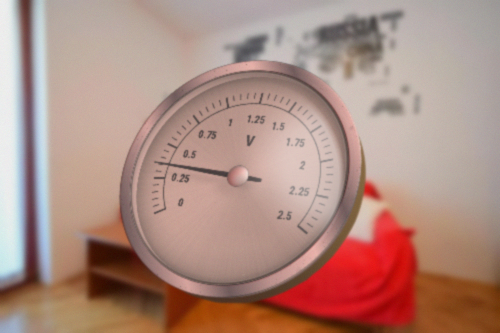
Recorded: V 0.35
